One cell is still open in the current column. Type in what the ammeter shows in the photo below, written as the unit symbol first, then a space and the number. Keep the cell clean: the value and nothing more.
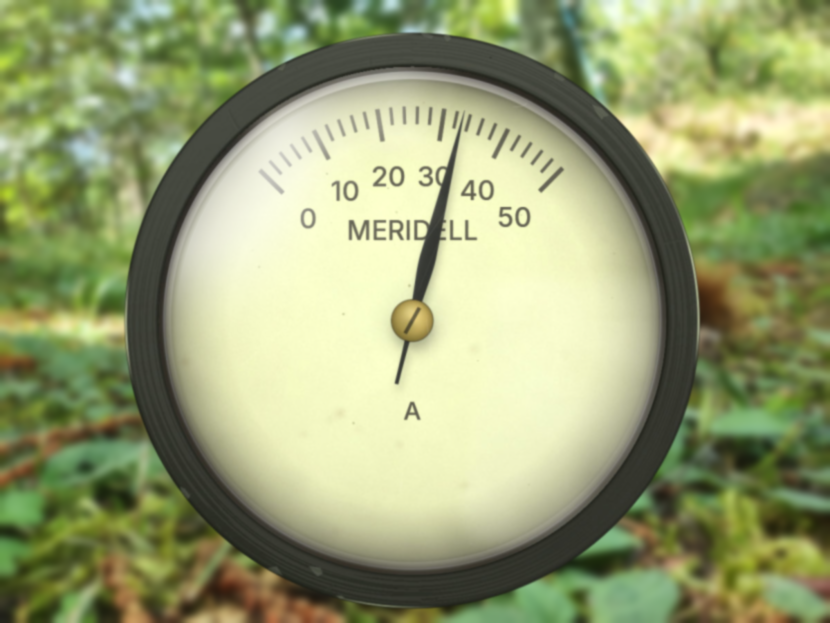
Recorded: A 33
